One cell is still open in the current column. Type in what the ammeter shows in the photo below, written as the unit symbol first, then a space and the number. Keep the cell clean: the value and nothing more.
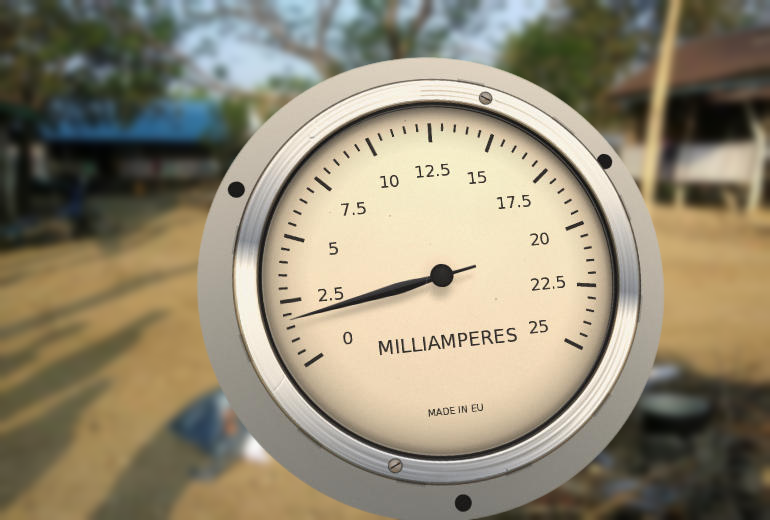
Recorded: mA 1.75
